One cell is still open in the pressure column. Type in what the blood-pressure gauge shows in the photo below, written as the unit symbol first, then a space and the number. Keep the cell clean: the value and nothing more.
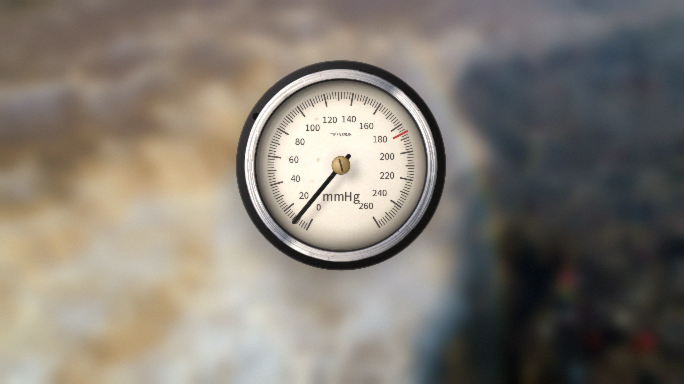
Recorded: mmHg 10
